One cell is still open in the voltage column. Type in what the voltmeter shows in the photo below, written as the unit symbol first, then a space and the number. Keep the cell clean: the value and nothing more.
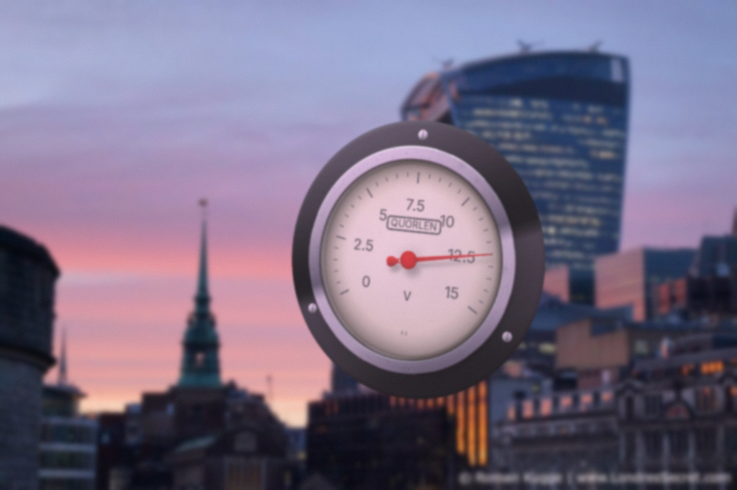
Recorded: V 12.5
